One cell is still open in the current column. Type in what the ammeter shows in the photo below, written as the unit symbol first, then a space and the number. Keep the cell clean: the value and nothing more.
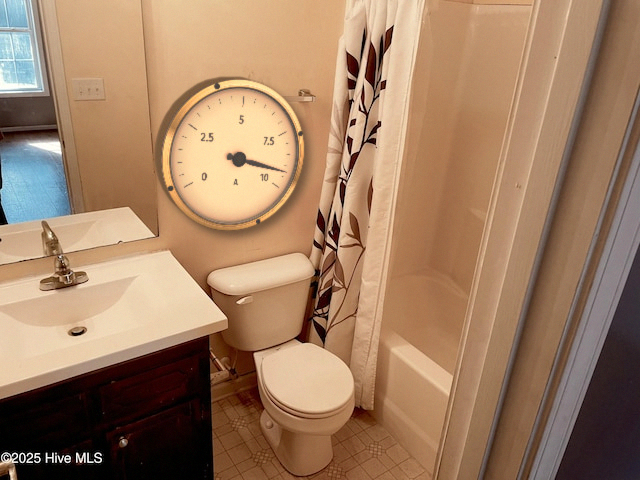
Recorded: A 9.25
